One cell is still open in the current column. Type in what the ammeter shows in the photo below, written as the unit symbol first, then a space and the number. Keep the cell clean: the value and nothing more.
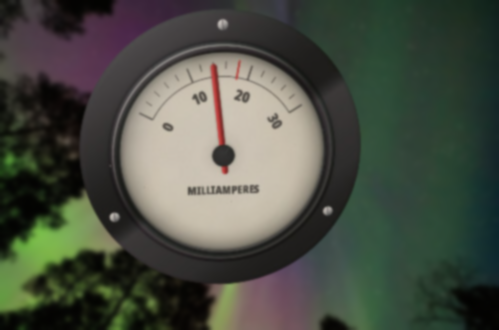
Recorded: mA 14
